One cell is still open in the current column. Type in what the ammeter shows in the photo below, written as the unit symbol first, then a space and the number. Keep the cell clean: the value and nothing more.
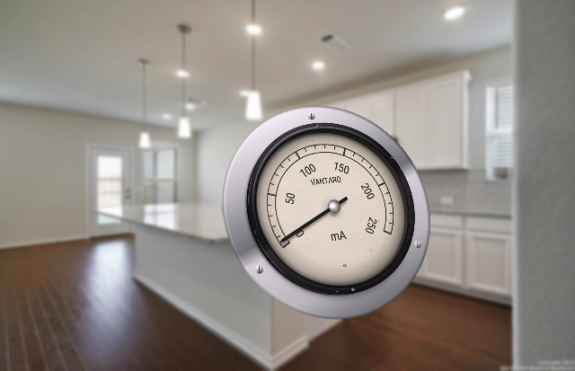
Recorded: mA 5
